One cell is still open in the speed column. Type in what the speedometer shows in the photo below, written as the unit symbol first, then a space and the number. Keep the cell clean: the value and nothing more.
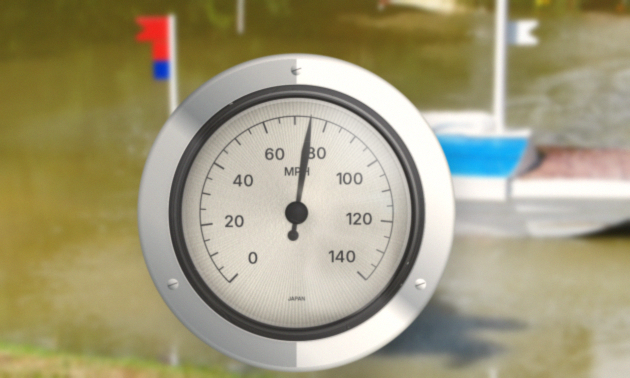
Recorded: mph 75
